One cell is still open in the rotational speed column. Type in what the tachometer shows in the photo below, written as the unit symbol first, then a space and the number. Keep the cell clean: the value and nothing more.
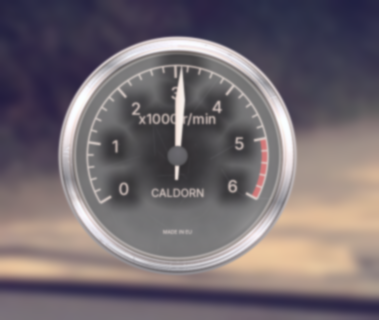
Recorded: rpm 3100
